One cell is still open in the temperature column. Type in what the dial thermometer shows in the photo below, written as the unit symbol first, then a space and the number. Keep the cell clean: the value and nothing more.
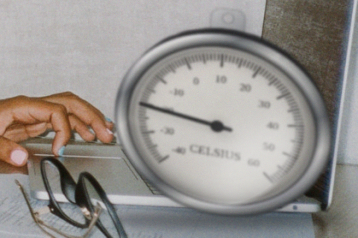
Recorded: °C -20
